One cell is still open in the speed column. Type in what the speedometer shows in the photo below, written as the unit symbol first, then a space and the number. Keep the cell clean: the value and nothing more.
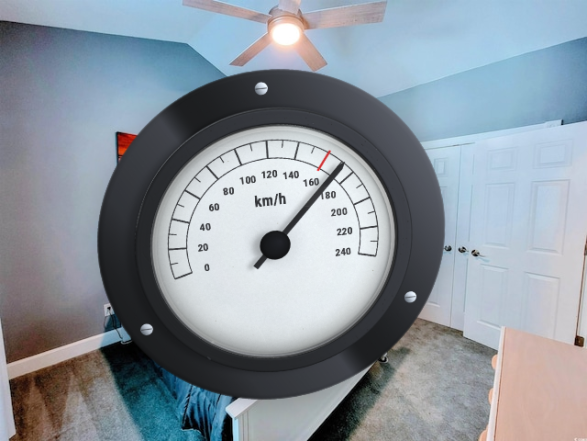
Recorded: km/h 170
